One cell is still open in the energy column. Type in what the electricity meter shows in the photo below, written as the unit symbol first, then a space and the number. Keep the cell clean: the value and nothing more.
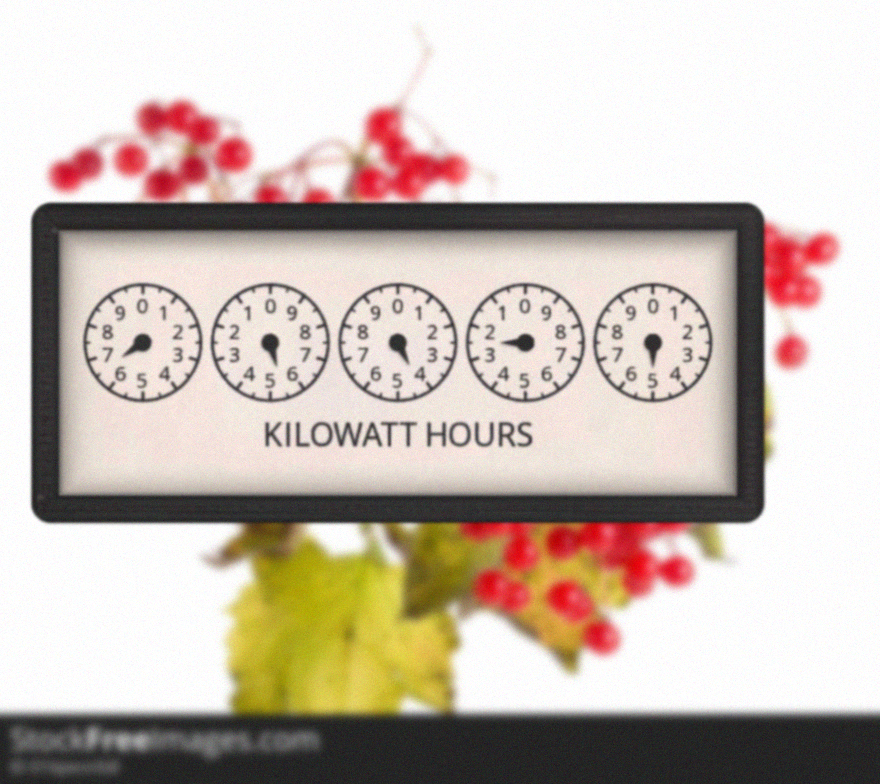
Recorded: kWh 65425
